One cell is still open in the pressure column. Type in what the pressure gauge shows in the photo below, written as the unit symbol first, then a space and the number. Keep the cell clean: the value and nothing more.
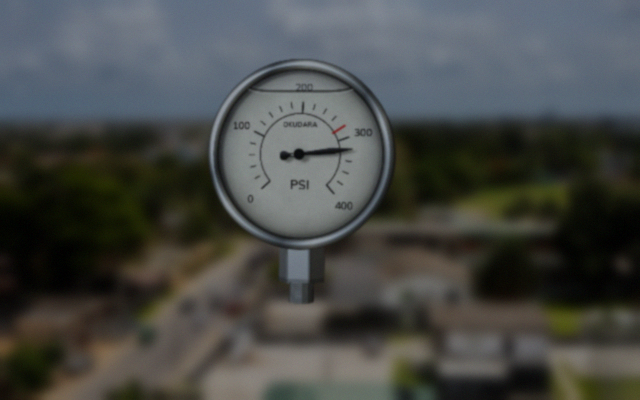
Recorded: psi 320
